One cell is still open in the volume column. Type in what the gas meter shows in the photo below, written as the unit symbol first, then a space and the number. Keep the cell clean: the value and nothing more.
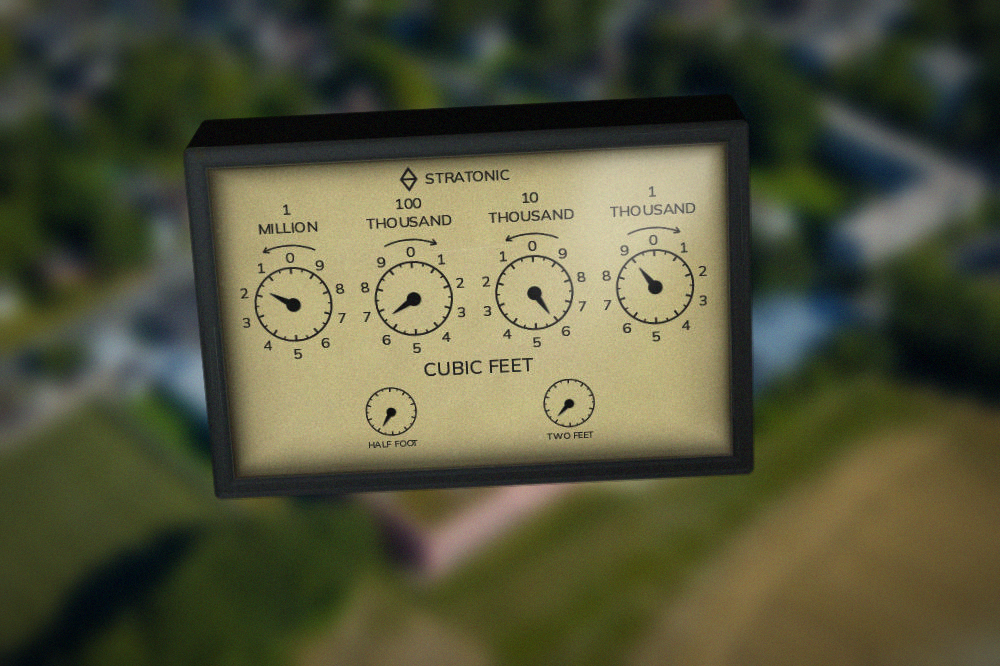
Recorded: ft³ 165900
